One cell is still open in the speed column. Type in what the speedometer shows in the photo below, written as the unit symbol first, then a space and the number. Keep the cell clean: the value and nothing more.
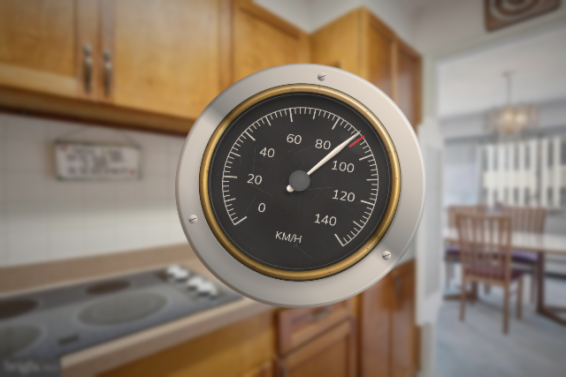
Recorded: km/h 90
